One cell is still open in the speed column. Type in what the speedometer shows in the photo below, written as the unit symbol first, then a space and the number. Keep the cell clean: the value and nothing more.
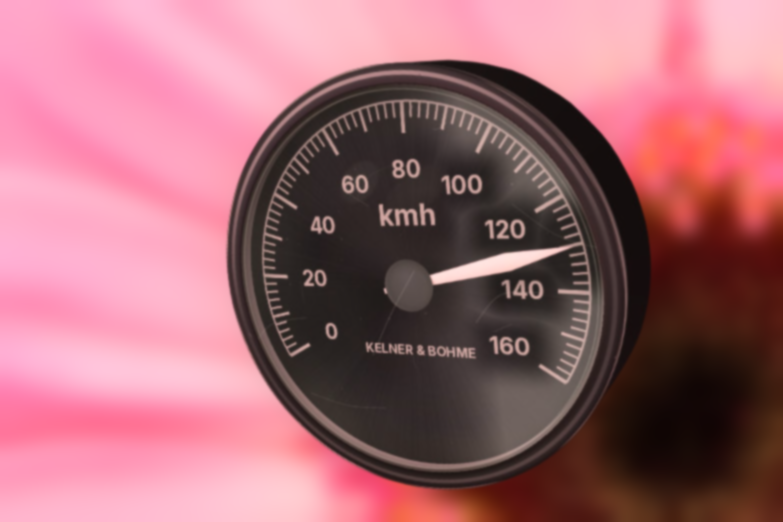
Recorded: km/h 130
